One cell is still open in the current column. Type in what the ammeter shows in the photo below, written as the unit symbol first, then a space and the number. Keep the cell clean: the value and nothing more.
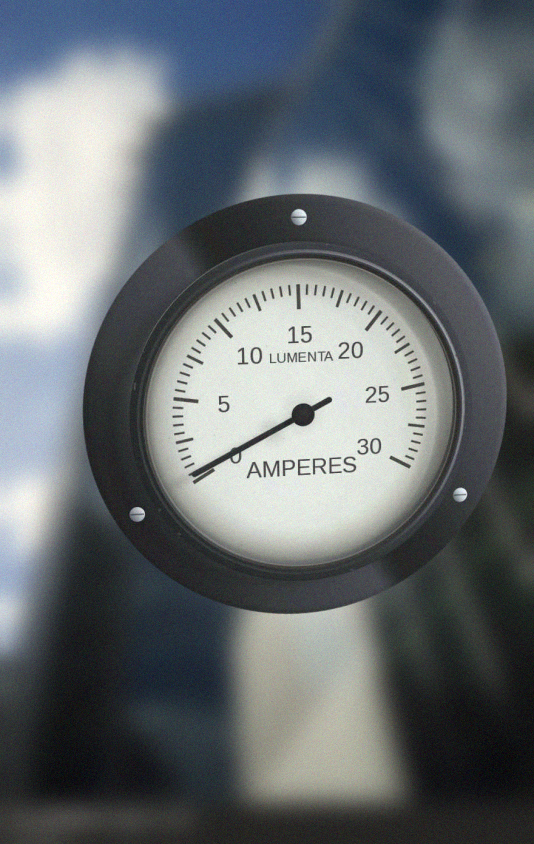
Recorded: A 0.5
